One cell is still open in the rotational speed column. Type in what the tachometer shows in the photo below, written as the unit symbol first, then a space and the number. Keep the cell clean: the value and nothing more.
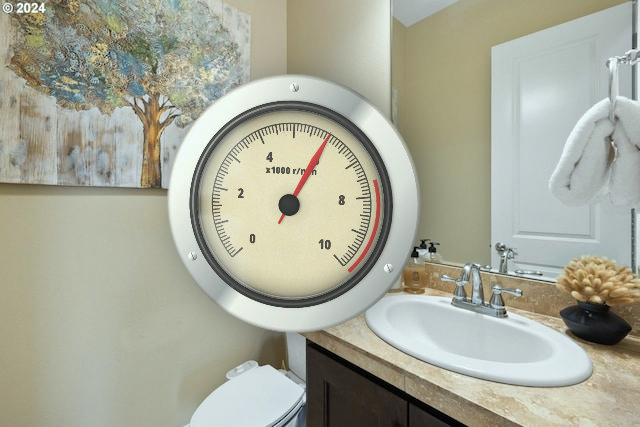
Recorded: rpm 6000
